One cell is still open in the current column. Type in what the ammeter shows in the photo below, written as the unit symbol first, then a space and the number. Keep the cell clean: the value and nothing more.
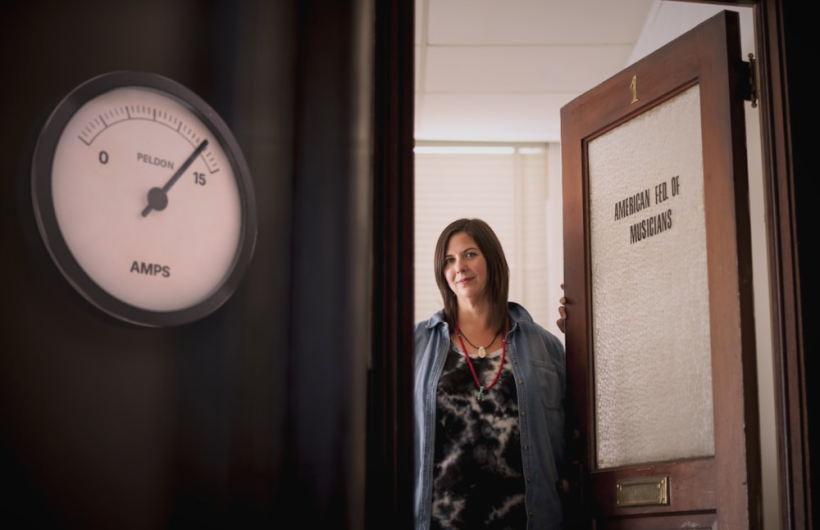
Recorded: A 12.5
